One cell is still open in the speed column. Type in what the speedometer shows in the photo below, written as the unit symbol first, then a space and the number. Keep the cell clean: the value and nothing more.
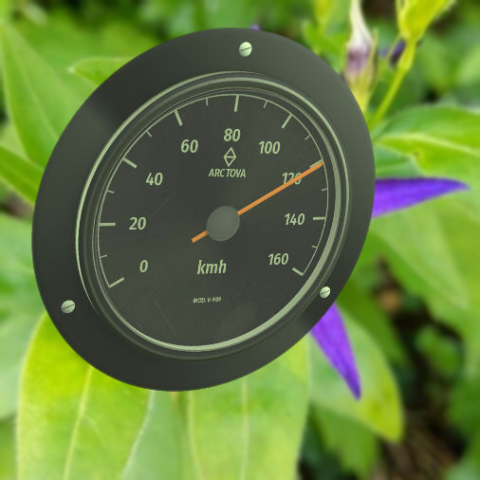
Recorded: km/h 120
